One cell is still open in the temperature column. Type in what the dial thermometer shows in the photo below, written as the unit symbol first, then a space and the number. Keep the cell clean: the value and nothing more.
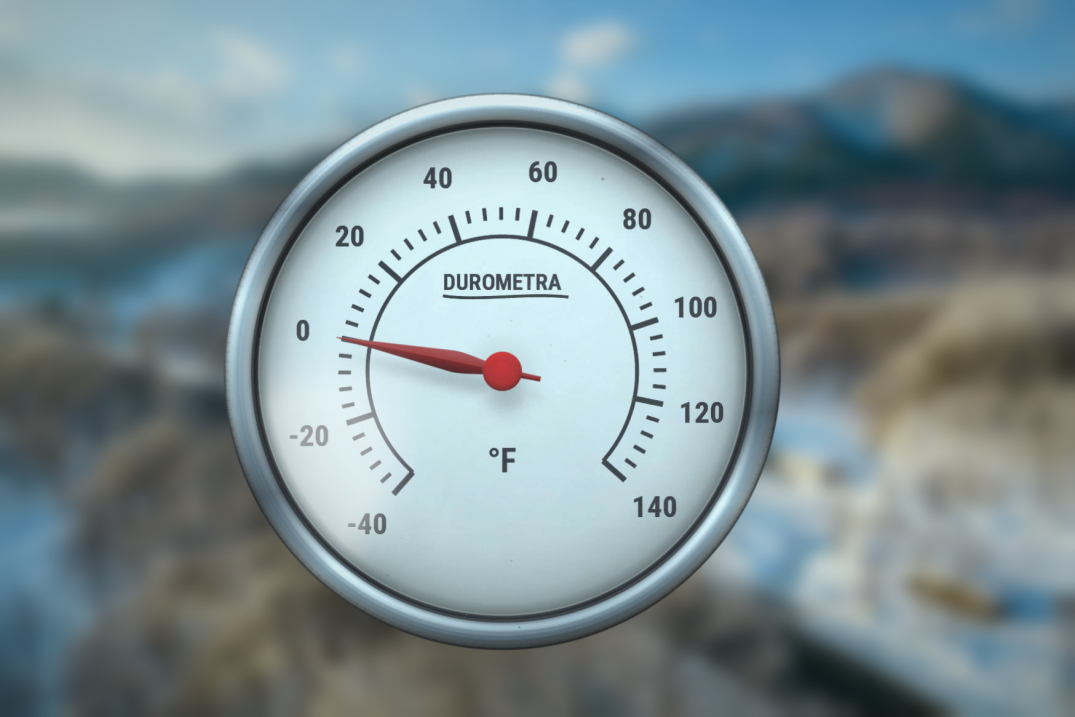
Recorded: °F 0
